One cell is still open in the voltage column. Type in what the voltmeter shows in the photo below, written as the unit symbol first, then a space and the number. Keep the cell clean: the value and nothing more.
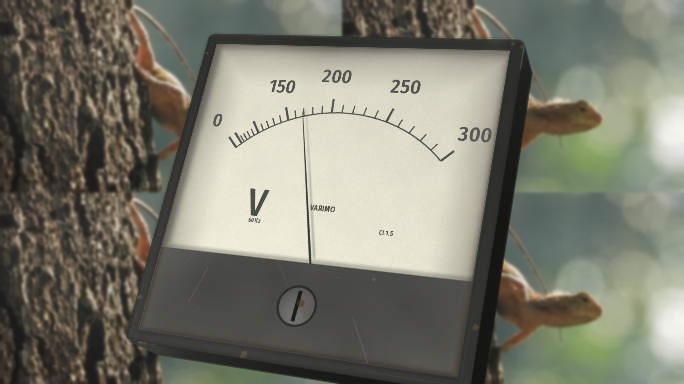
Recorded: V 170
